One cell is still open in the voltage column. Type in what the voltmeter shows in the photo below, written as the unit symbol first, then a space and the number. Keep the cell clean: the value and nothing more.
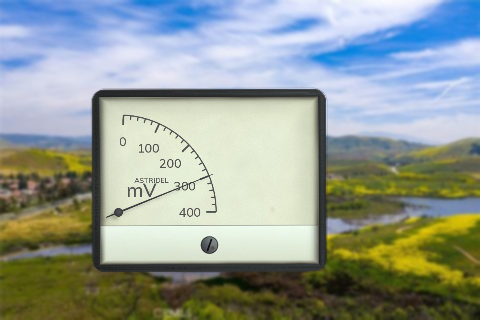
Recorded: mV 300
